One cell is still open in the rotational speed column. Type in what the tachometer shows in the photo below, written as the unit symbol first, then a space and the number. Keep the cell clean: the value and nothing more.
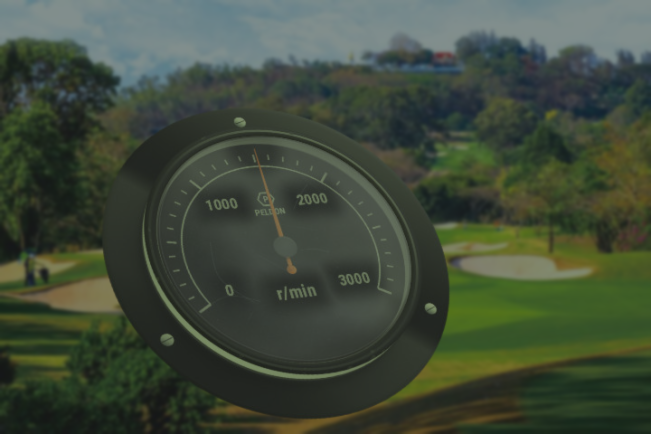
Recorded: rpm 1500
